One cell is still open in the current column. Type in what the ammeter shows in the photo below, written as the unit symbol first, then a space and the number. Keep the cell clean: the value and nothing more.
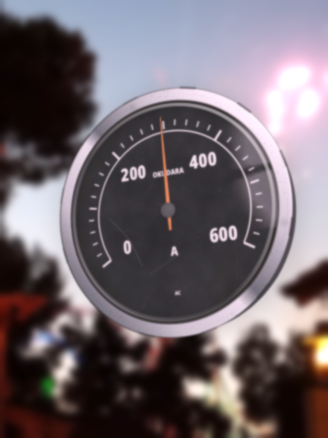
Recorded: A 300
